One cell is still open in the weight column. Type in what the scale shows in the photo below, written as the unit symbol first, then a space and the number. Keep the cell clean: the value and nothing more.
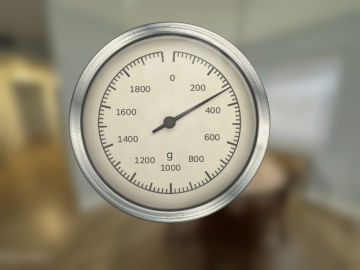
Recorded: g 320
